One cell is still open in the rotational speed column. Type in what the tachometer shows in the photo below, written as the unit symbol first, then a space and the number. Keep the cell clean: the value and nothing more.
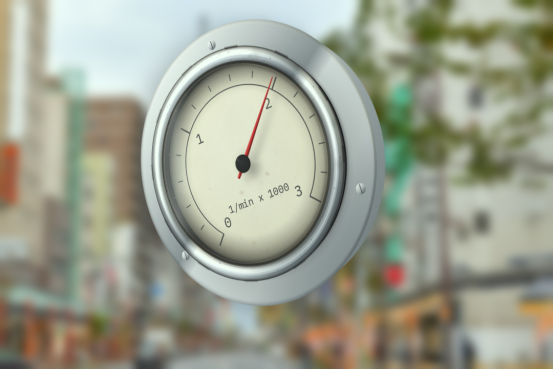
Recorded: rpm 2000
